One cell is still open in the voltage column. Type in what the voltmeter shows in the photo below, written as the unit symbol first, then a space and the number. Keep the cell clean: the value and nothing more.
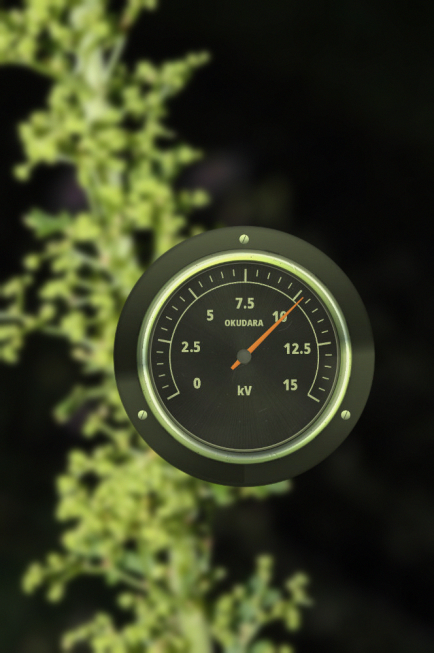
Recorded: kV 10.25
